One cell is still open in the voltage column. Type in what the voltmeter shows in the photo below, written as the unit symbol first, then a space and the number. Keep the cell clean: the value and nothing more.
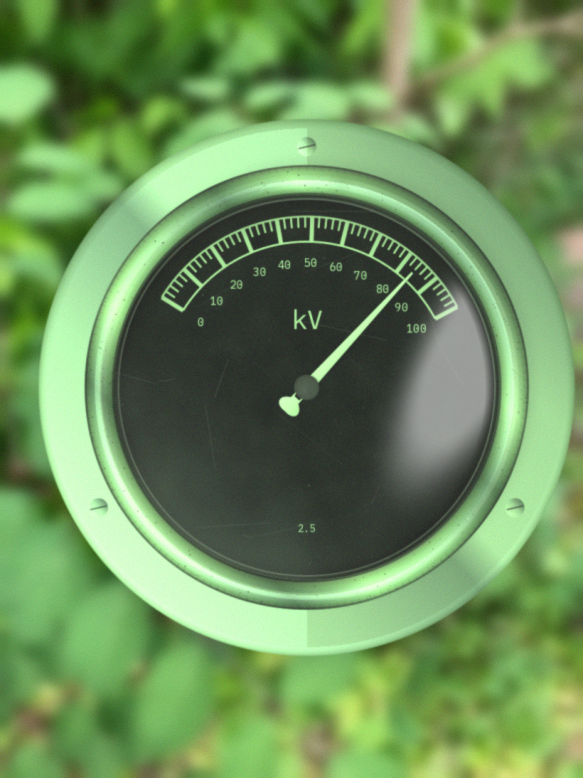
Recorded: kV 84
